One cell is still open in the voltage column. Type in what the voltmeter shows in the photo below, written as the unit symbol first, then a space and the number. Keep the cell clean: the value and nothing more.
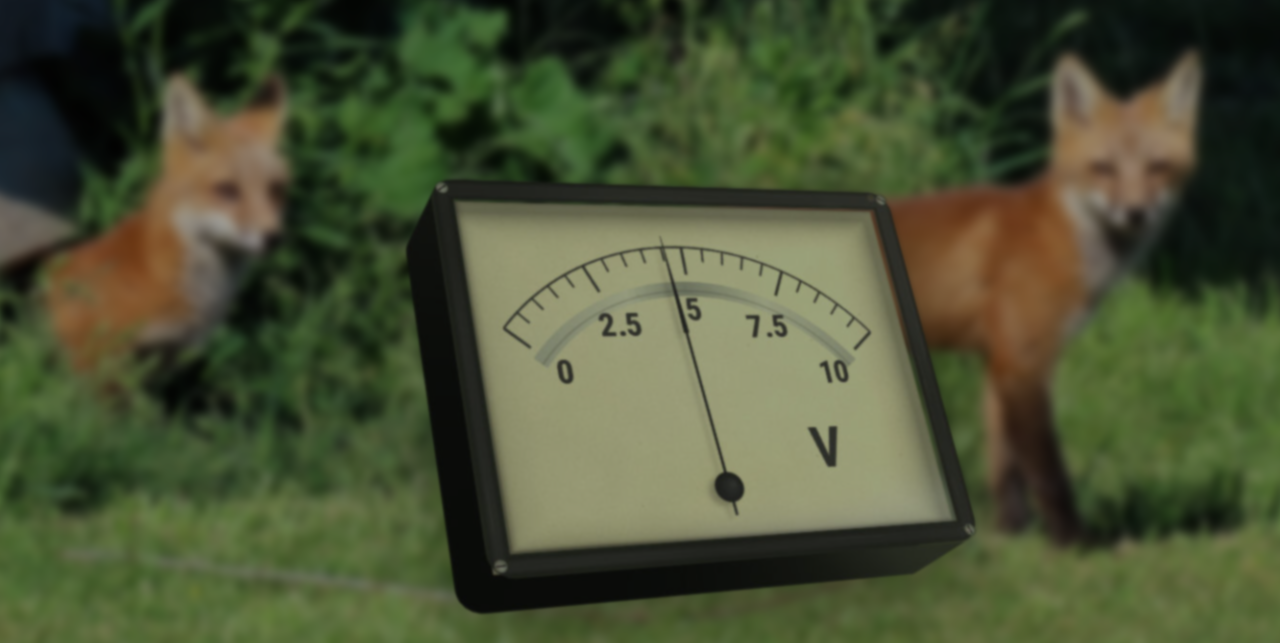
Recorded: V 4.5
